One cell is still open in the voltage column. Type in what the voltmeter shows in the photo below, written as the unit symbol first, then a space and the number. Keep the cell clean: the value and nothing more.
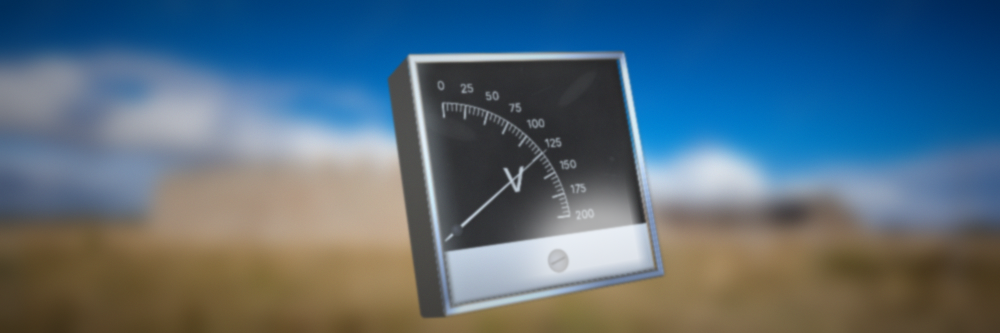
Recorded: V 125
